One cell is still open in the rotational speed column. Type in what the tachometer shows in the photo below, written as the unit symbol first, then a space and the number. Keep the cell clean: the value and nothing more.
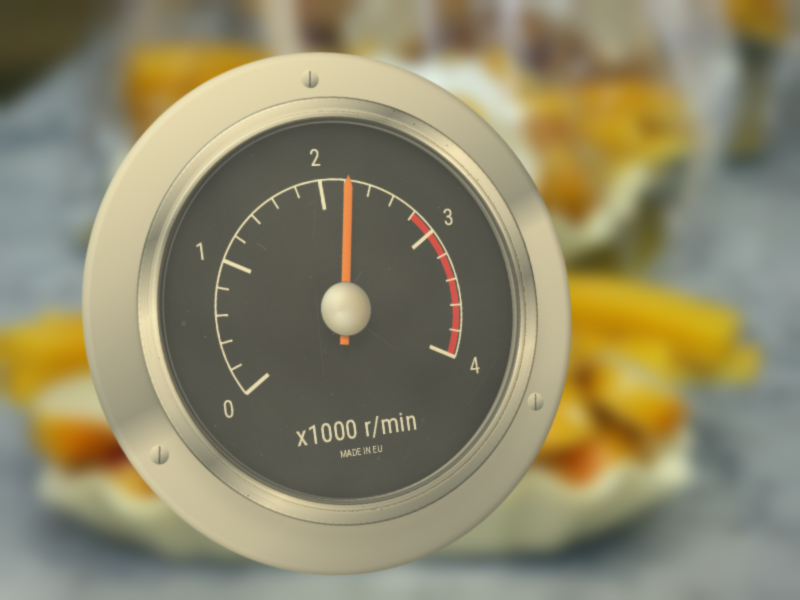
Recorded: rpm 2200
